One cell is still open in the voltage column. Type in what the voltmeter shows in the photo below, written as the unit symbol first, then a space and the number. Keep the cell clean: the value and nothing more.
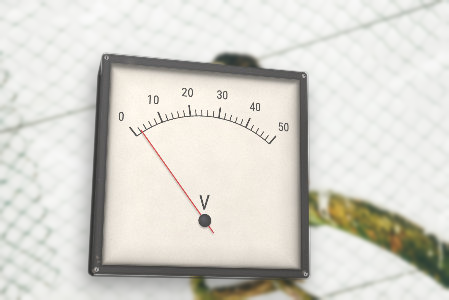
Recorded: V 2
